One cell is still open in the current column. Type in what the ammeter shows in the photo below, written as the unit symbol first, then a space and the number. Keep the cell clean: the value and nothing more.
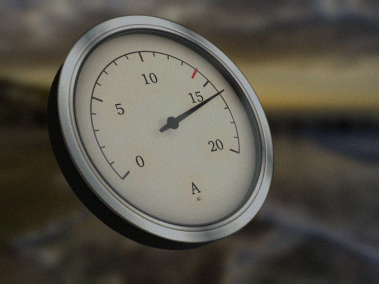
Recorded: A 16
